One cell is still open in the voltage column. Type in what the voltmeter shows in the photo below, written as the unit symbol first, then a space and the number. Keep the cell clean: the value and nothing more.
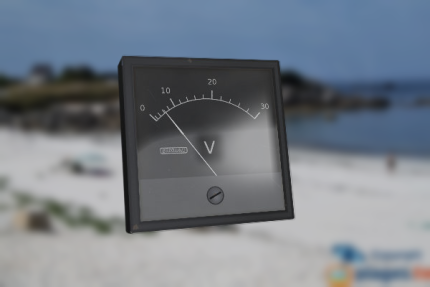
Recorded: V 6
